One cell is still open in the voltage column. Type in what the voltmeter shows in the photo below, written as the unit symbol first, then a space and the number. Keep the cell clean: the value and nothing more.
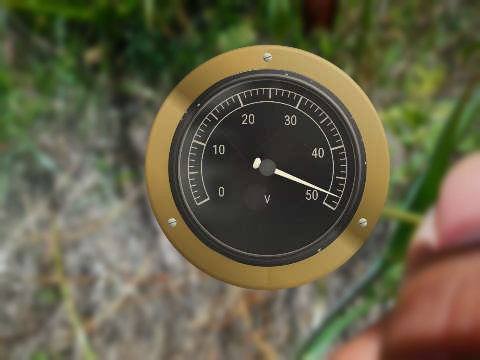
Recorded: V 48
